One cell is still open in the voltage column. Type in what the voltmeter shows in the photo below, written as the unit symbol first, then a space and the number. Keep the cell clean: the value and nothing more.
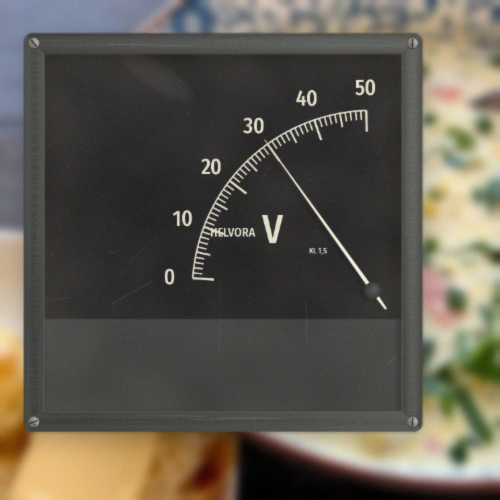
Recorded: V 30
